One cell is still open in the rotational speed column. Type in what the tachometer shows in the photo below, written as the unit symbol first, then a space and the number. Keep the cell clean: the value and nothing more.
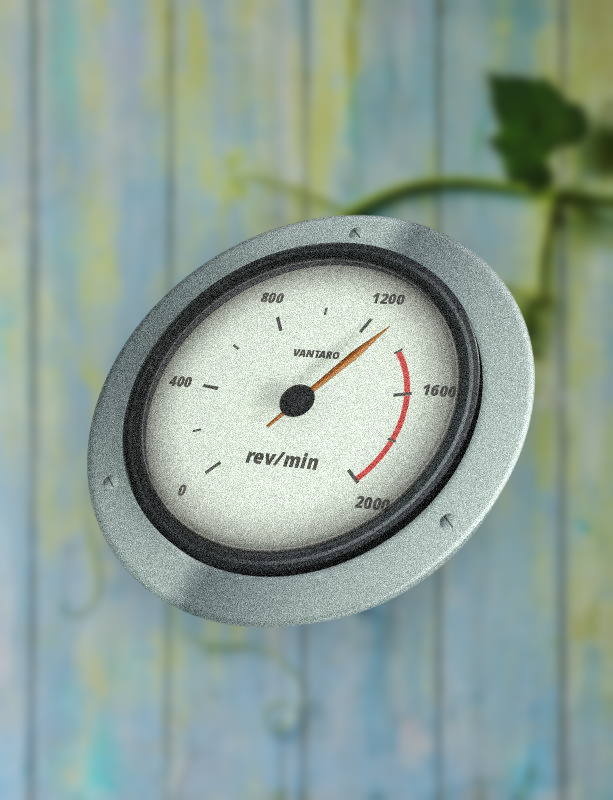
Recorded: rpm 1300
